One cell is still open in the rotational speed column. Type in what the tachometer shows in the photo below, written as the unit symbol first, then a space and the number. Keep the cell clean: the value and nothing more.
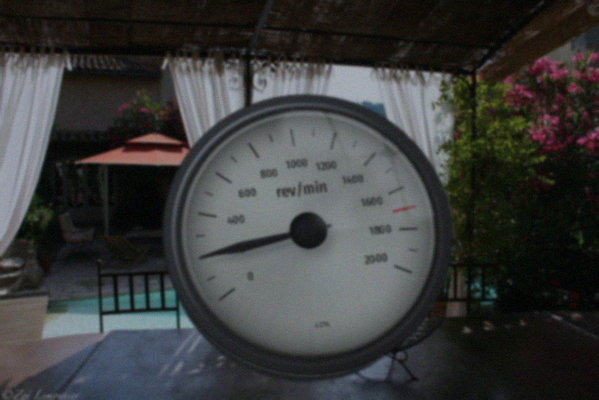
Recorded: rpm 200
